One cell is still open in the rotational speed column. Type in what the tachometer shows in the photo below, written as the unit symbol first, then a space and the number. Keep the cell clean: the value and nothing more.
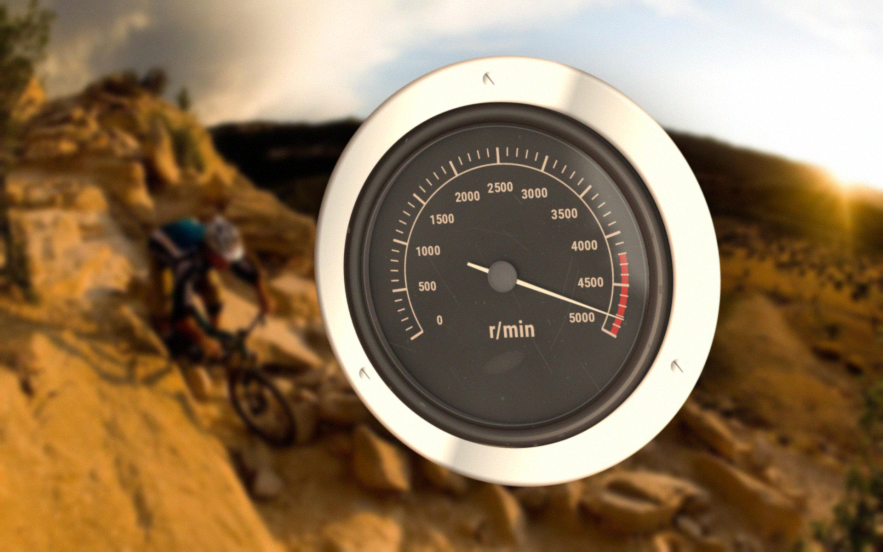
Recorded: rpm 4800
